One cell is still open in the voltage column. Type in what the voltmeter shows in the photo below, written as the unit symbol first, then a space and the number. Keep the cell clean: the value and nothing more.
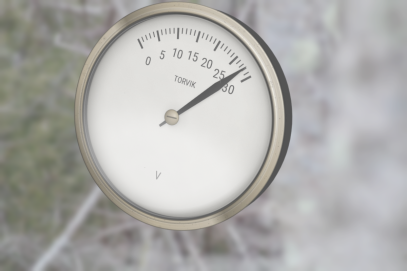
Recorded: V 28
